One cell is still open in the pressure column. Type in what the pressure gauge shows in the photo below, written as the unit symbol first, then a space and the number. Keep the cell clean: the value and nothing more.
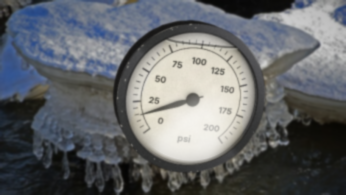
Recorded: psi 15
